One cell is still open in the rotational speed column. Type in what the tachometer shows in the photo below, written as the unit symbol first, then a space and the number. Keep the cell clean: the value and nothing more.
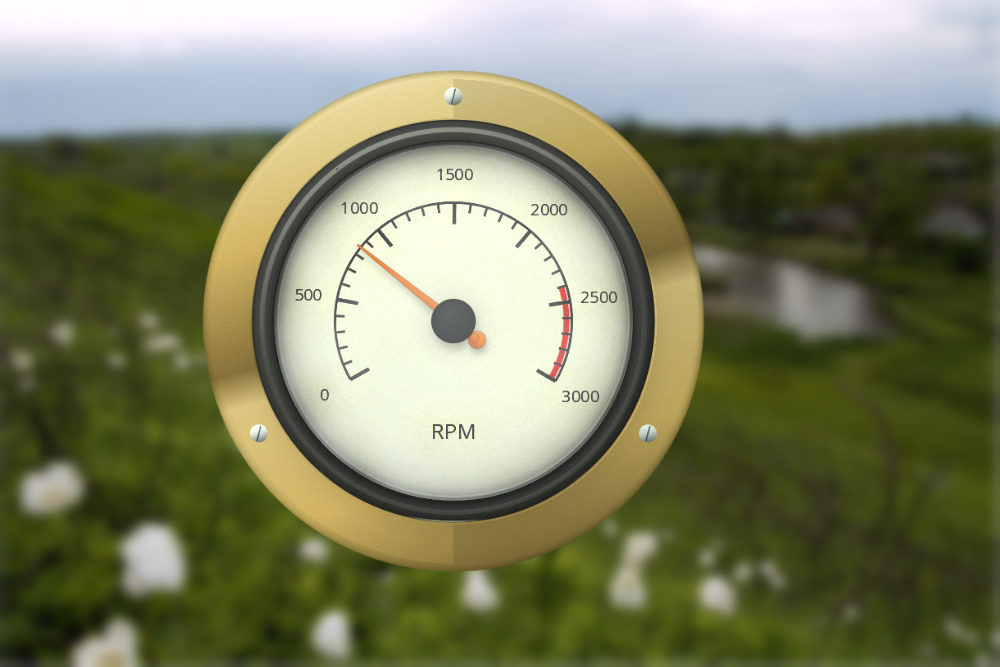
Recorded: rpm 850
